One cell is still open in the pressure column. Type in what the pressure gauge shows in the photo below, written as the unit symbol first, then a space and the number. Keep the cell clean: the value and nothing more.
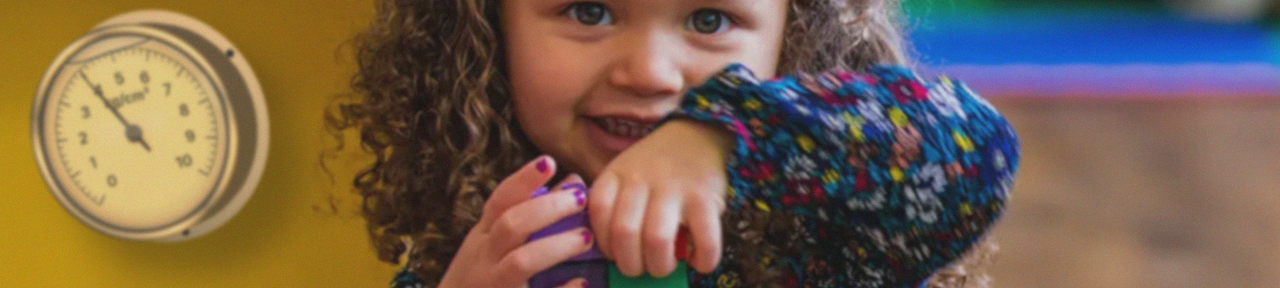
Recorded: kg/cm² 4
